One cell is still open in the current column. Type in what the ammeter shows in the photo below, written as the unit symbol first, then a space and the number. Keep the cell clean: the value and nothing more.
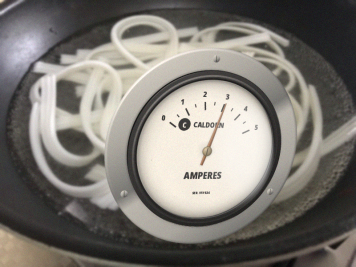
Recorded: A 3
